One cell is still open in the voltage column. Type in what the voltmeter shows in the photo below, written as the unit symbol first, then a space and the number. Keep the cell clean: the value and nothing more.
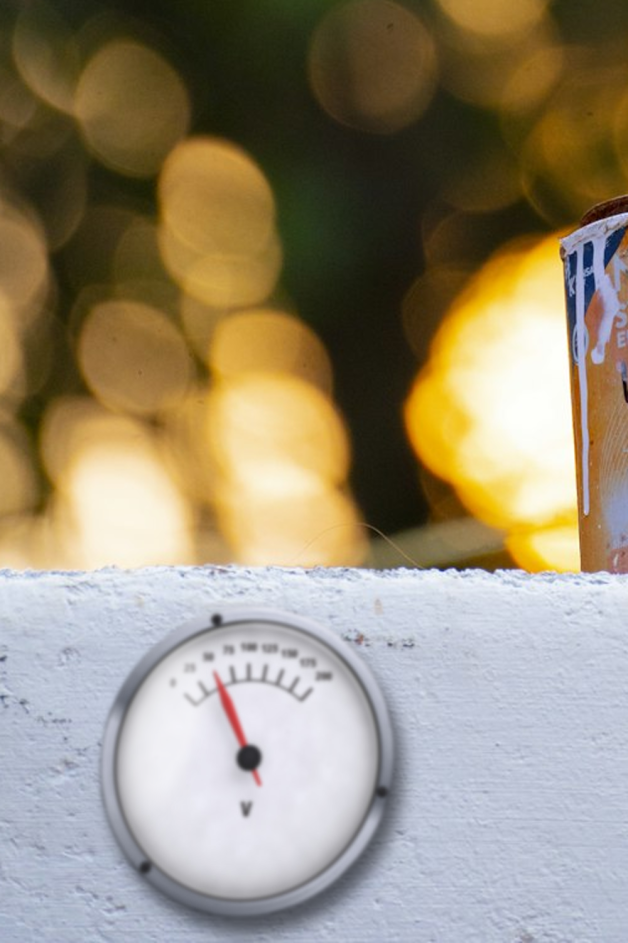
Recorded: V 50
